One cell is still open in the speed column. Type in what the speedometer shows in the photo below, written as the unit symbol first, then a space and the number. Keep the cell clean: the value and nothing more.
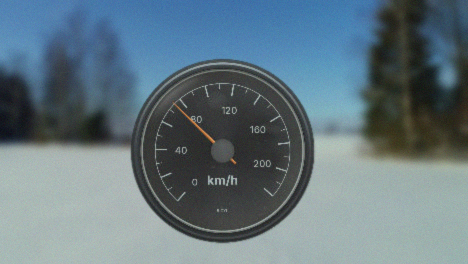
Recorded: km/h 75
